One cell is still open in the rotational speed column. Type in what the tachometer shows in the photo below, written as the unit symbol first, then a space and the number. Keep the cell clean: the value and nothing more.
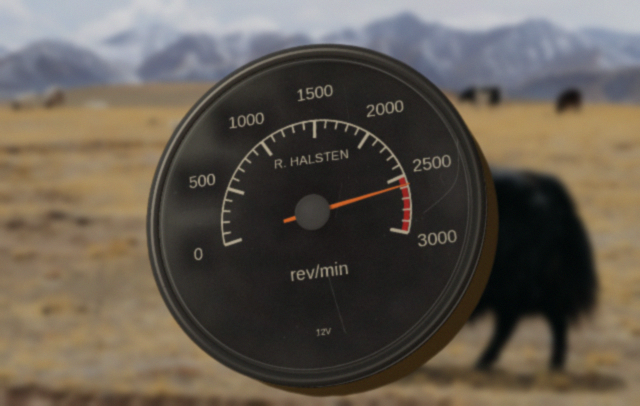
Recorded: rpm 2600
